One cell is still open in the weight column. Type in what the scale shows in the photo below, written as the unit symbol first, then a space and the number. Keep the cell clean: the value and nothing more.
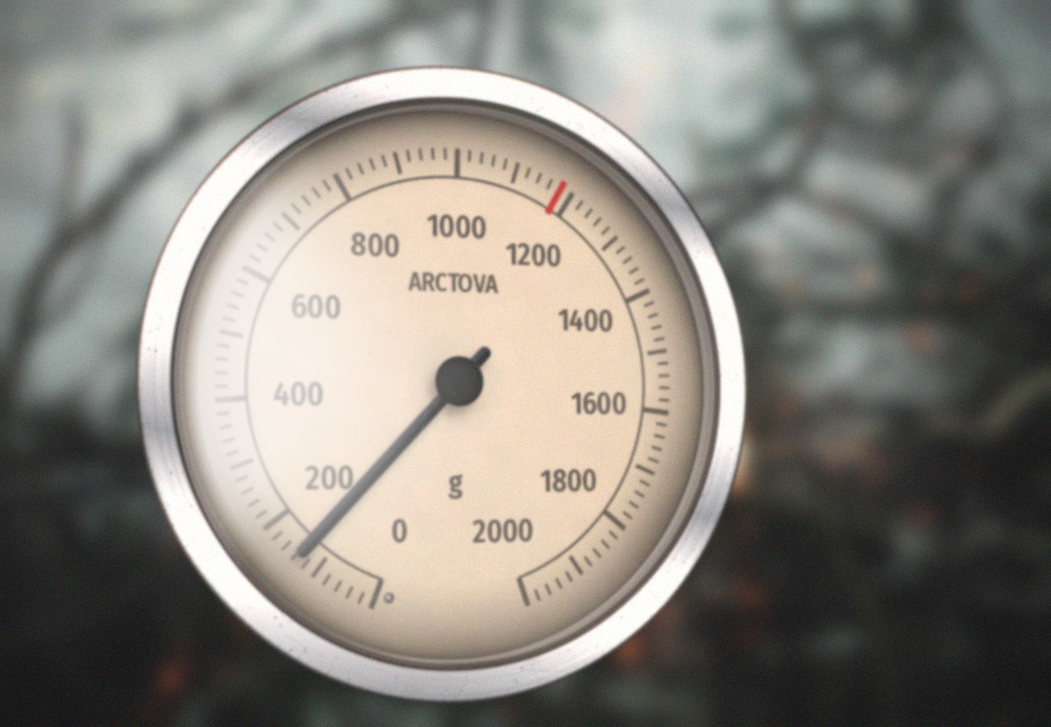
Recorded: g 140
